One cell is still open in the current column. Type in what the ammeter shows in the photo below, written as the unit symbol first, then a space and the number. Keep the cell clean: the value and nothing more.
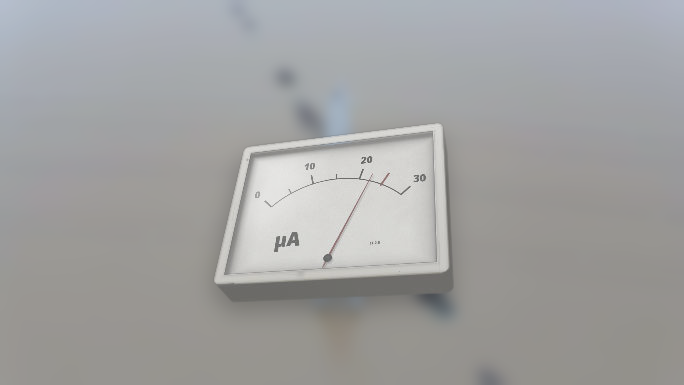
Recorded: µA 22.5
